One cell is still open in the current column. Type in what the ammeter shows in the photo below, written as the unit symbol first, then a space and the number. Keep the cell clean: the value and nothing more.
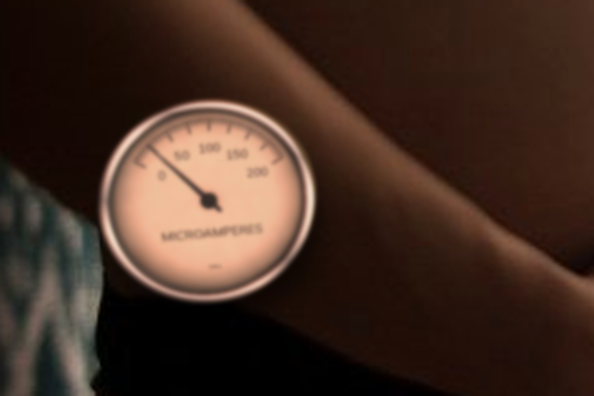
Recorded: µA 25
